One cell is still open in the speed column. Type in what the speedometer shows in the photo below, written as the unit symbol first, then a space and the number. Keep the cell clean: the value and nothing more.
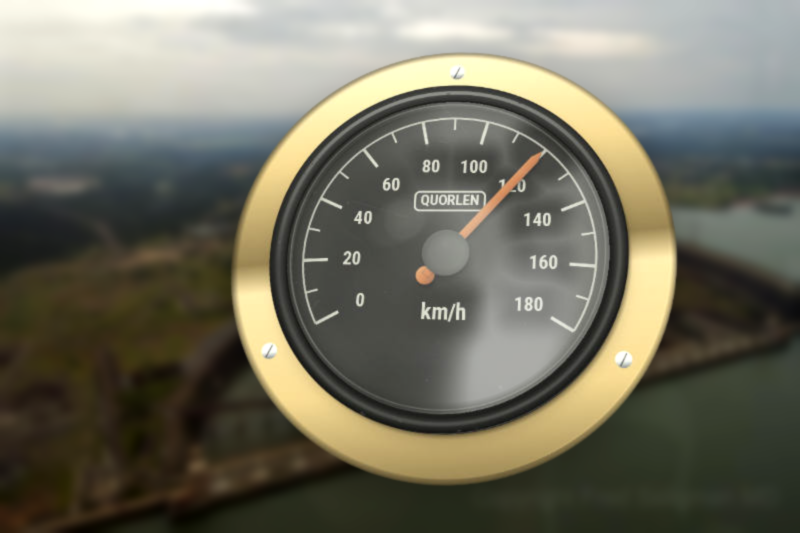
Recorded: km/h 120
